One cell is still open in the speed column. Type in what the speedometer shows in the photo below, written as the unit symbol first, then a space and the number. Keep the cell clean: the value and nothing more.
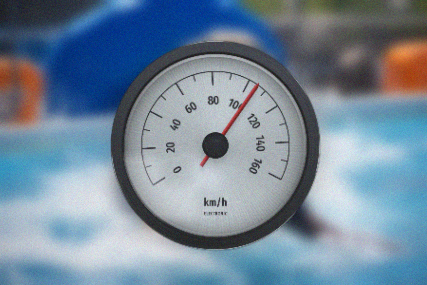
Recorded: km/h 105
